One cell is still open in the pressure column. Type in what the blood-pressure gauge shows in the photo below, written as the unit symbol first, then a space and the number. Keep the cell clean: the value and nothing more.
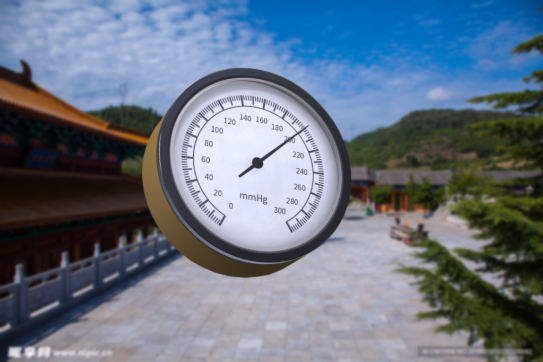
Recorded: mmHg 200
